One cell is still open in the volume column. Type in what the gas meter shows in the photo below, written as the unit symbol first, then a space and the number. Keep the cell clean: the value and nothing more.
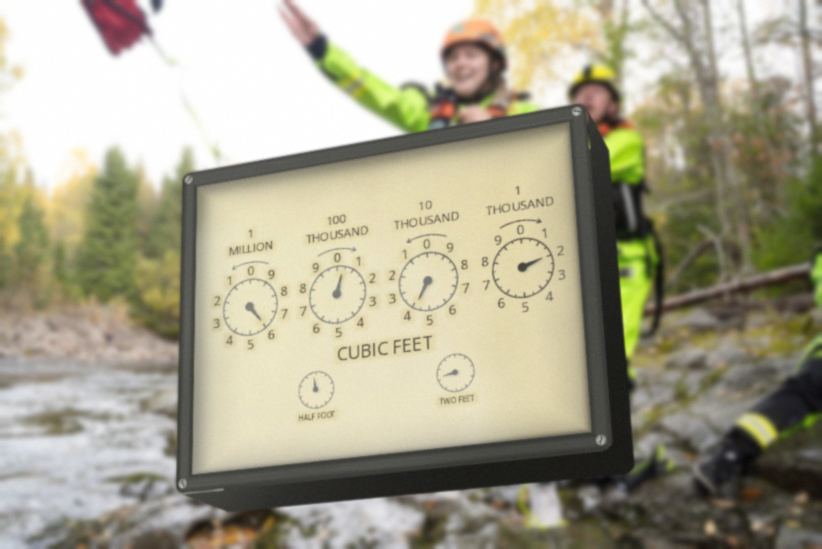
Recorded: ft³ 604200
